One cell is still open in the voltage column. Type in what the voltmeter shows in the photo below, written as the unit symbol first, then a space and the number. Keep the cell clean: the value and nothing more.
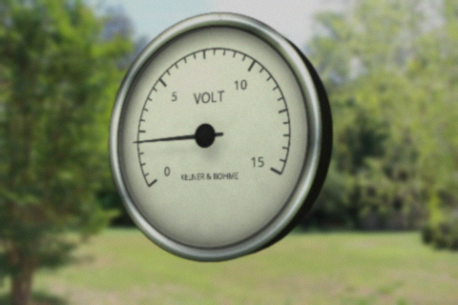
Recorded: V 2
